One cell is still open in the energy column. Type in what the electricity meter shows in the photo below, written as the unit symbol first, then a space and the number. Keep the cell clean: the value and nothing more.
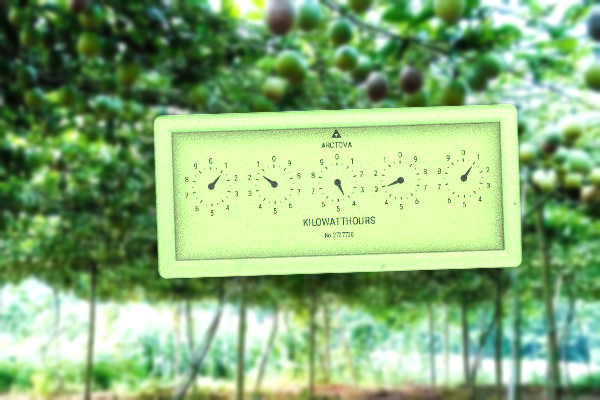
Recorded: kWh 11431
